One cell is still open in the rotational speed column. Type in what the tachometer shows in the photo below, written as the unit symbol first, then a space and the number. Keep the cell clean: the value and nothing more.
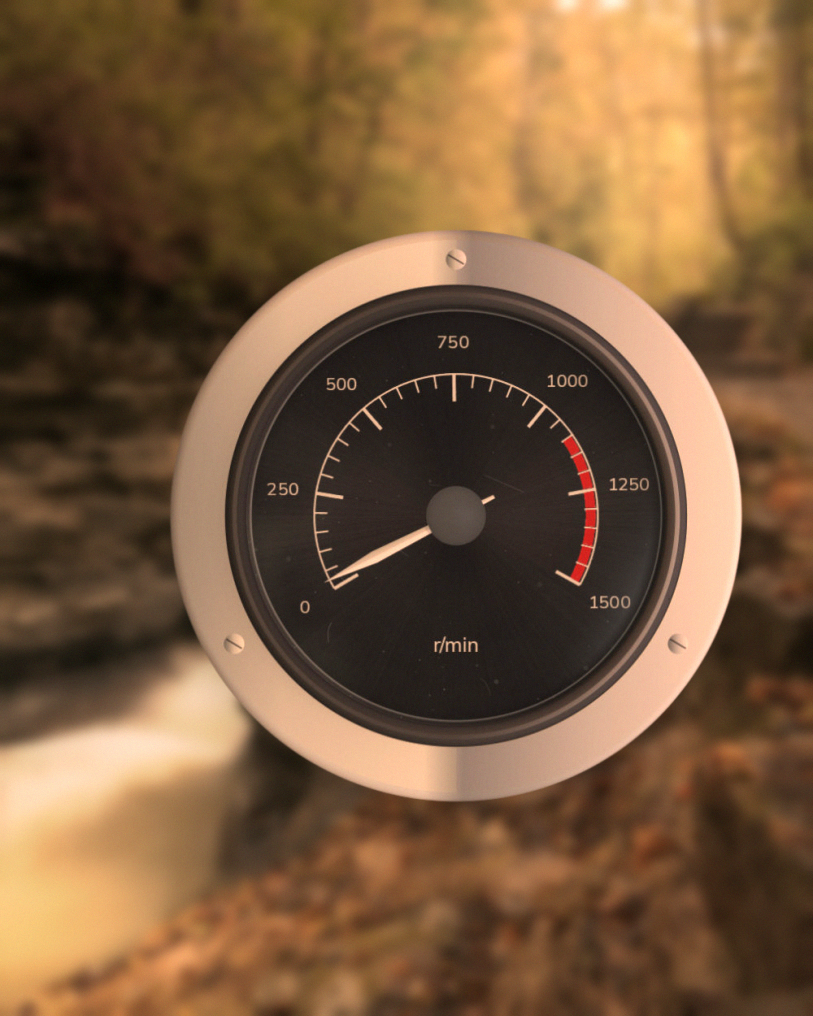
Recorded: rpm 25
